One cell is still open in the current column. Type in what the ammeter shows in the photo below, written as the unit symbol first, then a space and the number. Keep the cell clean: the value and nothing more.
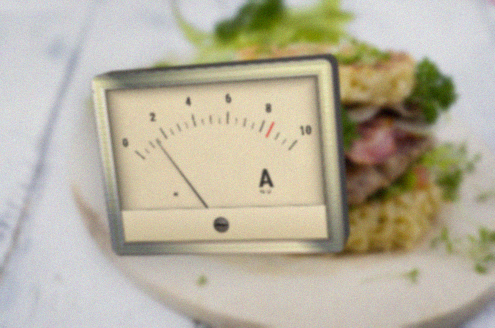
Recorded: A 1.5
